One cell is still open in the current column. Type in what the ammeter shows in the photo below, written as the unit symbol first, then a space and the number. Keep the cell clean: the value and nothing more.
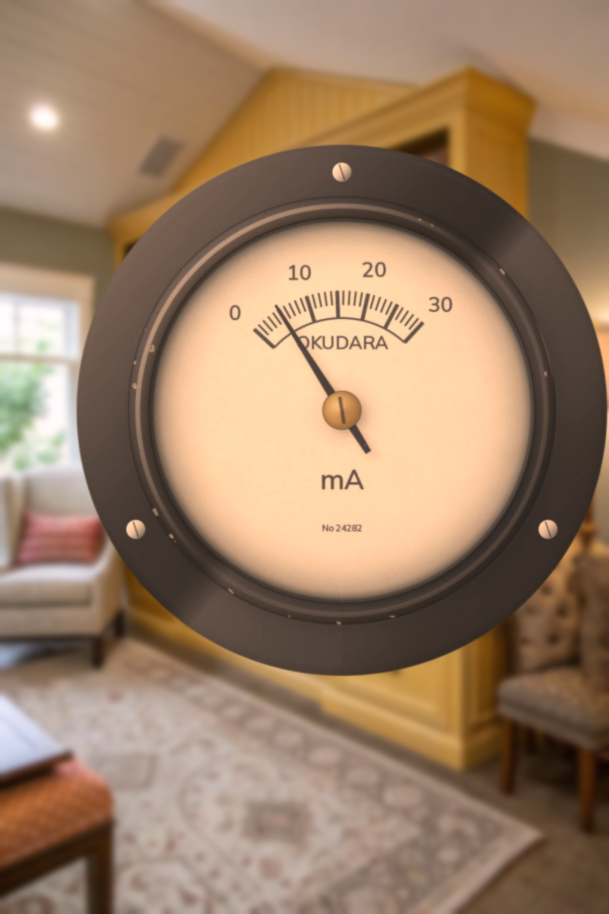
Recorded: mA 5
